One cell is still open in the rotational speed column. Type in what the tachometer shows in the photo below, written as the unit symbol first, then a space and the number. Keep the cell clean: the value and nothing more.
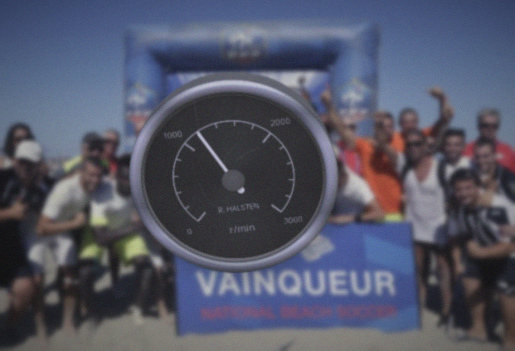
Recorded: rpm 1200
